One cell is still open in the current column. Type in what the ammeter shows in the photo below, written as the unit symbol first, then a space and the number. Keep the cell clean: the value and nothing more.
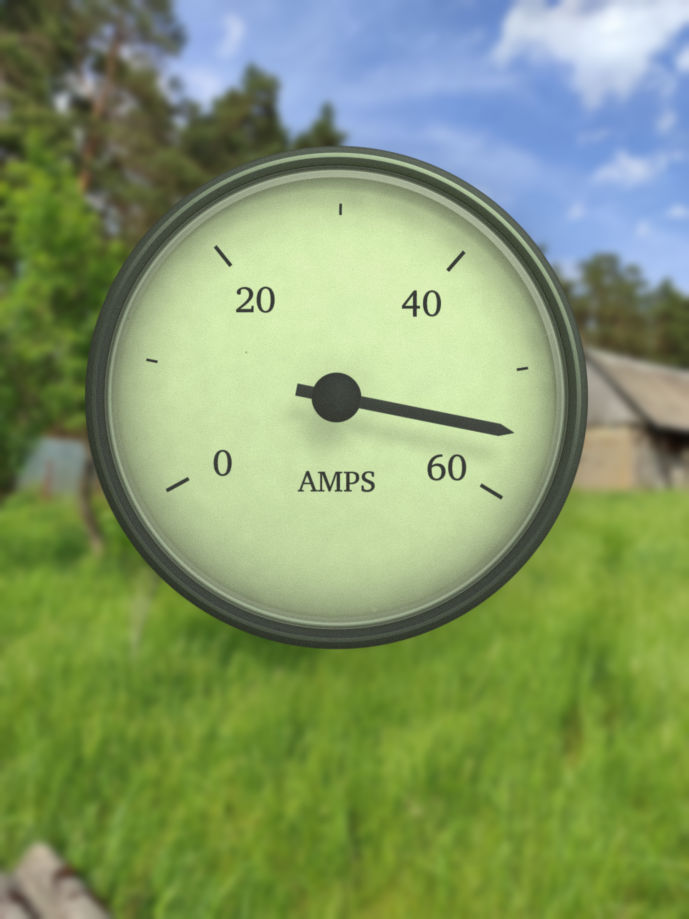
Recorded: A 55
